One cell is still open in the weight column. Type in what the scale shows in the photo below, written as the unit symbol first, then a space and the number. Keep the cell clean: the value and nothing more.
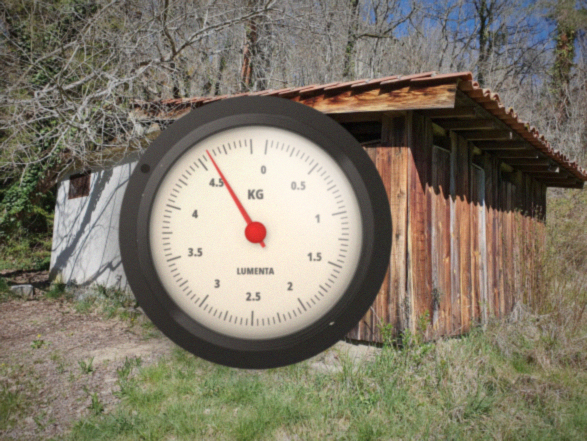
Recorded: kg 4.6
